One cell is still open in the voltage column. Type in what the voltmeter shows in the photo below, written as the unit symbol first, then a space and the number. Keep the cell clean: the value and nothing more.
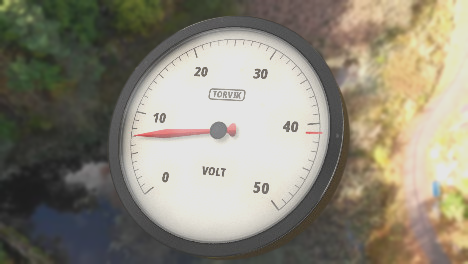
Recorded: V 7
